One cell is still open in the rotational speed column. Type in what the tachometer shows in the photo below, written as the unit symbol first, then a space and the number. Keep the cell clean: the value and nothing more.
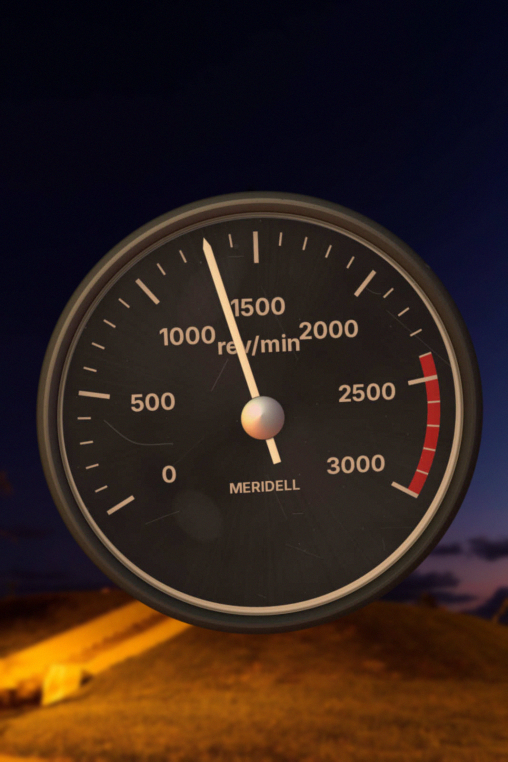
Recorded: rpm 1300
